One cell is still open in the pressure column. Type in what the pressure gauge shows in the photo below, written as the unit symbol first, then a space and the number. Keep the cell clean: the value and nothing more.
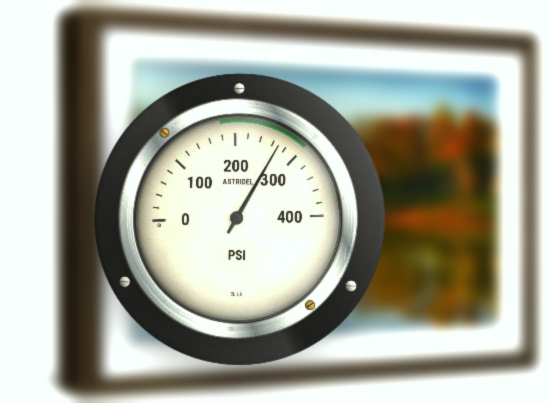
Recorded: psi 270
